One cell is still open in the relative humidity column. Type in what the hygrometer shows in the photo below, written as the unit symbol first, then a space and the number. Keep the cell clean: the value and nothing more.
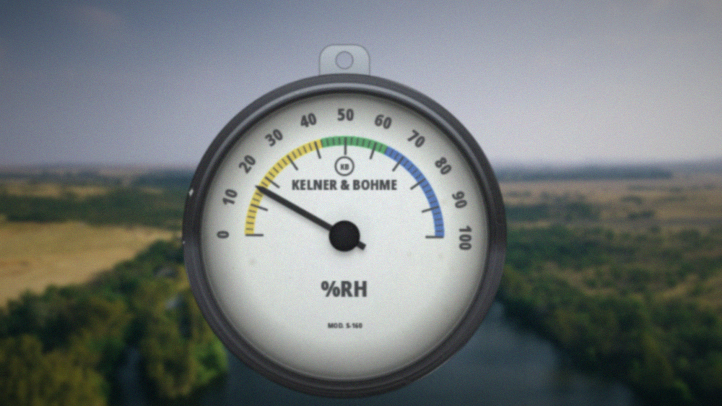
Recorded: % 16
